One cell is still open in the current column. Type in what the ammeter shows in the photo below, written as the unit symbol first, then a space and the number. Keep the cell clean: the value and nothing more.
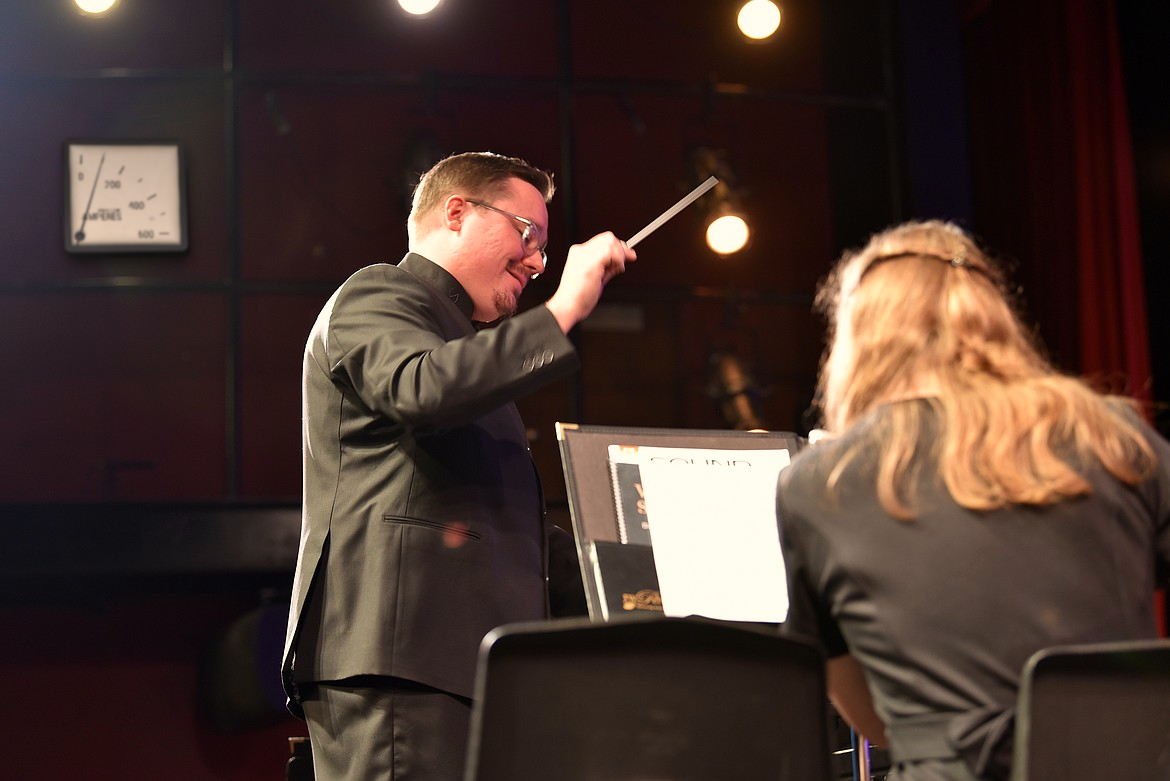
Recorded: A 100
